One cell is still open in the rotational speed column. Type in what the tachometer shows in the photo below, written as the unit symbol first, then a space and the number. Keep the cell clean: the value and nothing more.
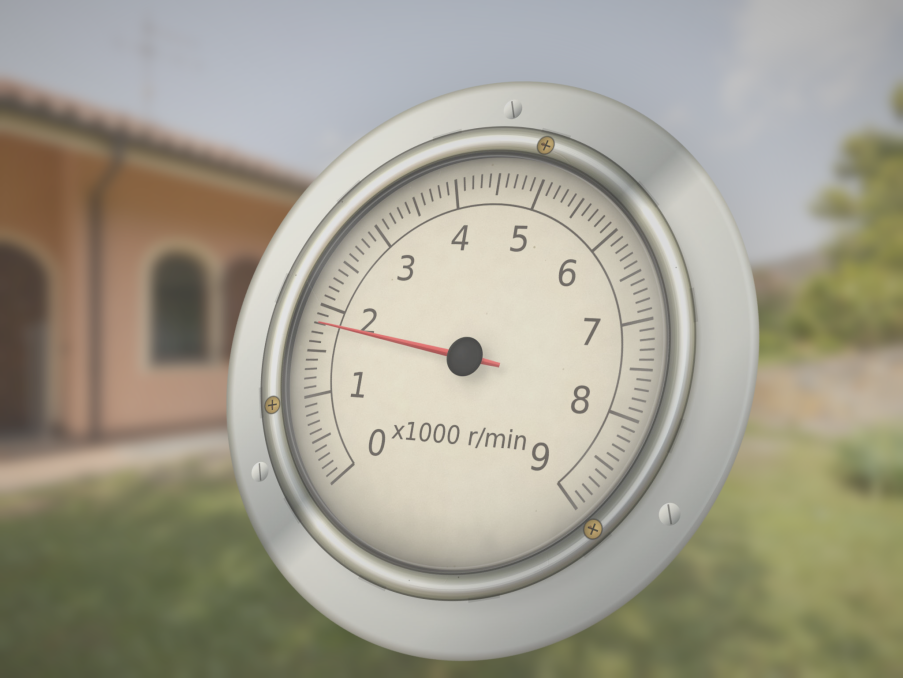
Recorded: rpm 1800
